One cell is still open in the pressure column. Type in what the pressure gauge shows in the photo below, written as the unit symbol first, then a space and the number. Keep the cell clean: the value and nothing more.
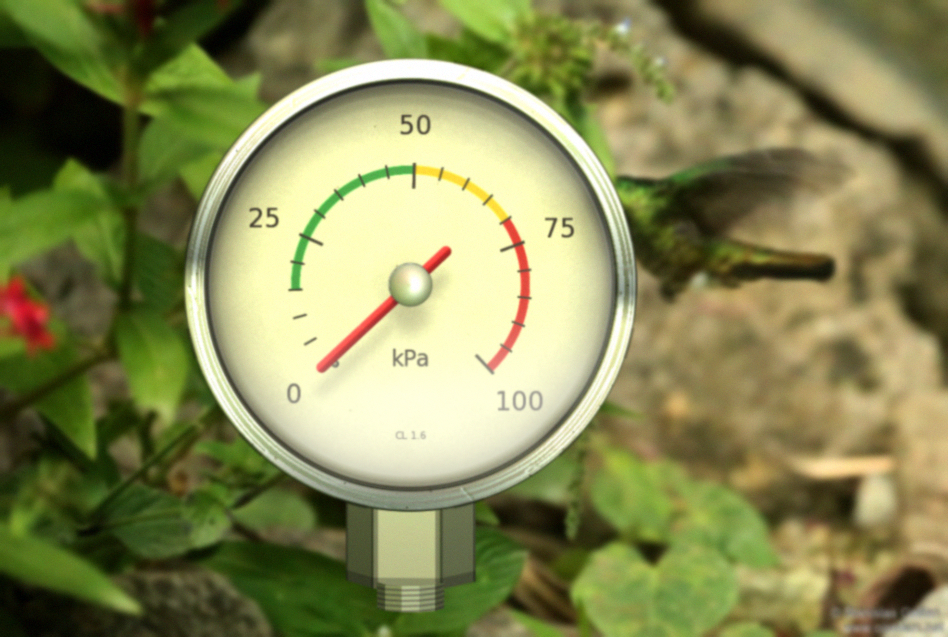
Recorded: kPa 0
